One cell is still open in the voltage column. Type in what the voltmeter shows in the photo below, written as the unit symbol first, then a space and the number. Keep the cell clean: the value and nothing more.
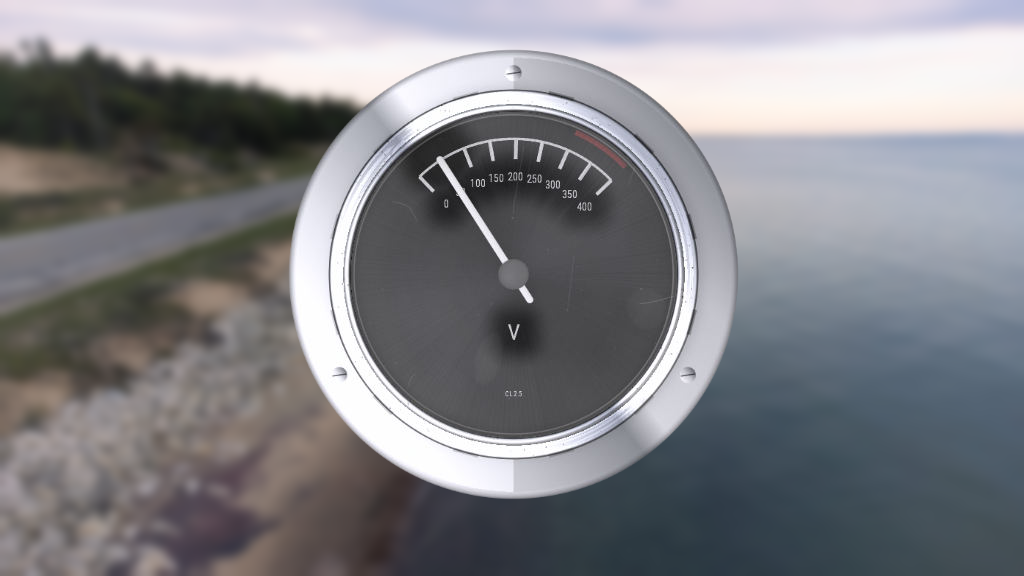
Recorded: V 50
